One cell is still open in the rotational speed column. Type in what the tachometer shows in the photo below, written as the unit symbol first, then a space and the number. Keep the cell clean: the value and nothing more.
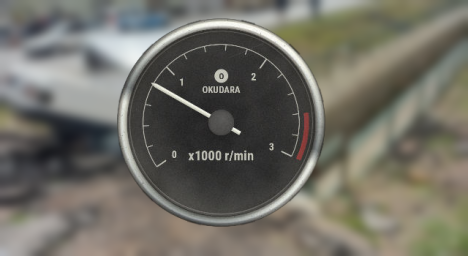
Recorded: rpm 800
